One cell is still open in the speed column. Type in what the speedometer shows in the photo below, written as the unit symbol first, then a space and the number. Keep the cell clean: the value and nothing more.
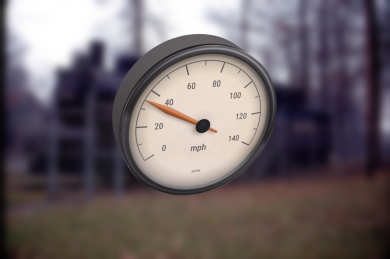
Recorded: mph 35
